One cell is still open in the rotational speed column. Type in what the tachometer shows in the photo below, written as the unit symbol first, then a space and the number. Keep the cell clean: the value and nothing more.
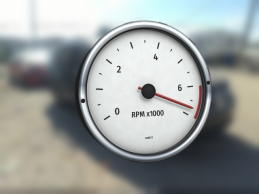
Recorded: rpm 6750
